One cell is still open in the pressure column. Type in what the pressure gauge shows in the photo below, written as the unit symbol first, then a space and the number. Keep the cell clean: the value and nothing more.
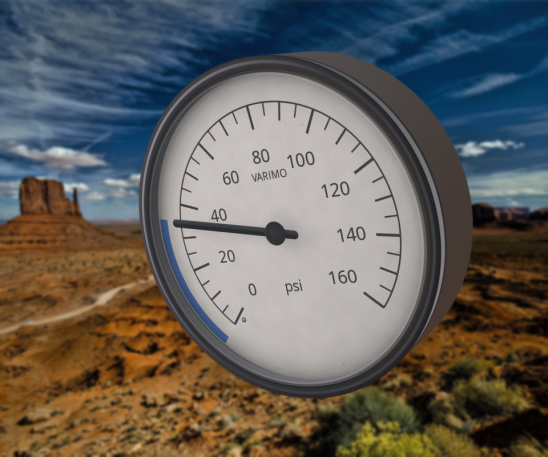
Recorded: psi 35
